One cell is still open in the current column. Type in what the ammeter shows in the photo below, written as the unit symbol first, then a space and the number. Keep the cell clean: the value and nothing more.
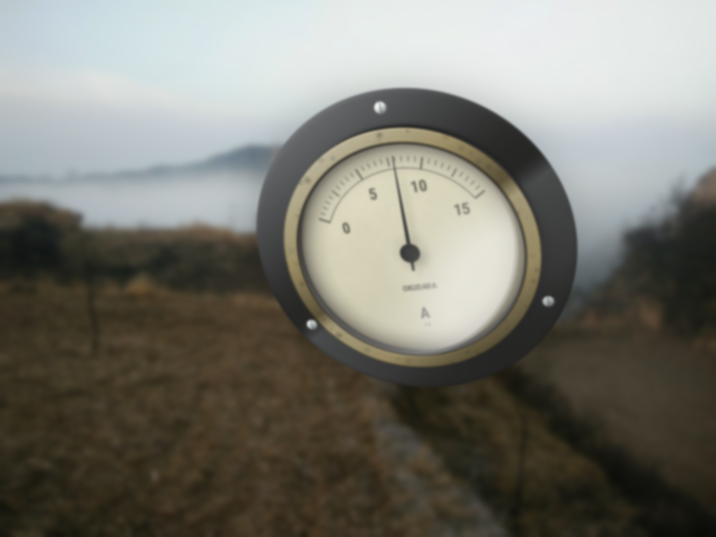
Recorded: A 8
